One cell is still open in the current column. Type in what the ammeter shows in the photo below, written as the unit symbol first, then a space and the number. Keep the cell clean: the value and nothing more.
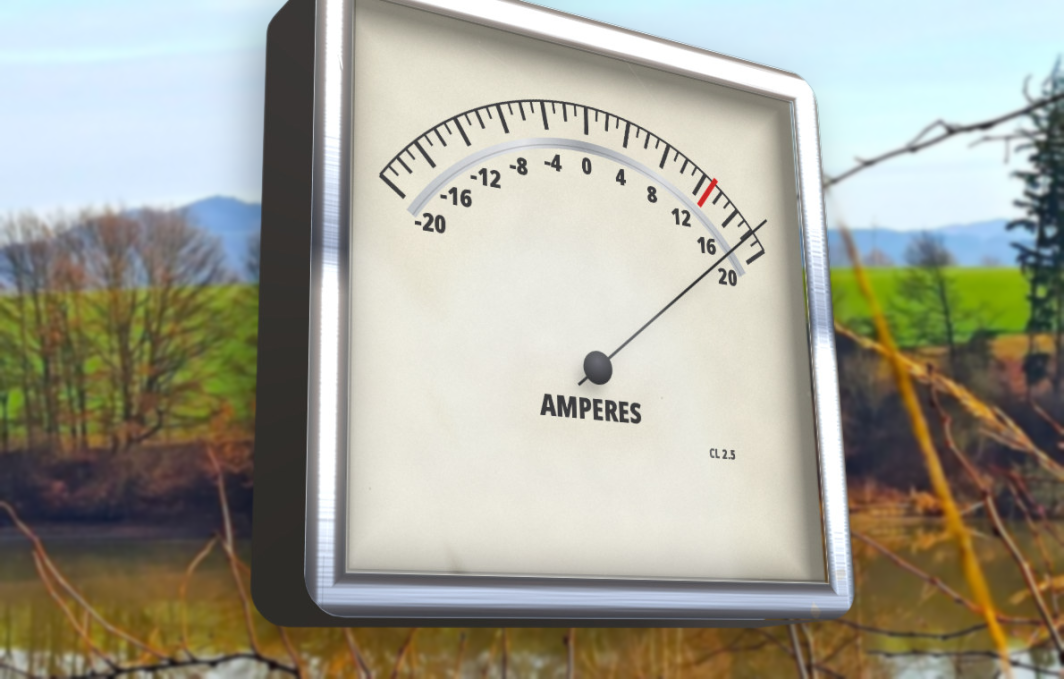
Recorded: A 18
